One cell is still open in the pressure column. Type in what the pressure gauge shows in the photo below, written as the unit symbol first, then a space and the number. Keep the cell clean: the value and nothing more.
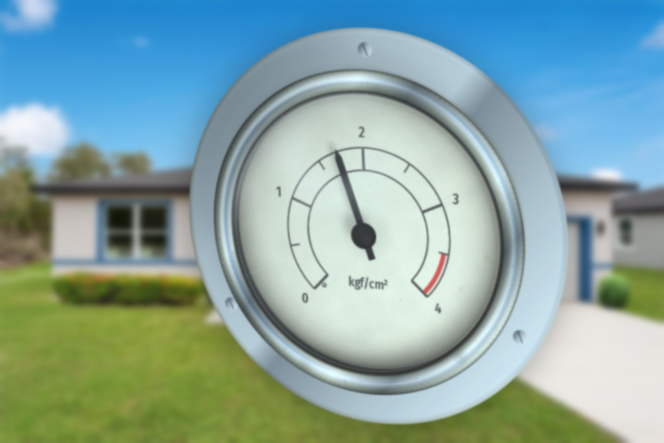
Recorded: kg/cm² 1.75
